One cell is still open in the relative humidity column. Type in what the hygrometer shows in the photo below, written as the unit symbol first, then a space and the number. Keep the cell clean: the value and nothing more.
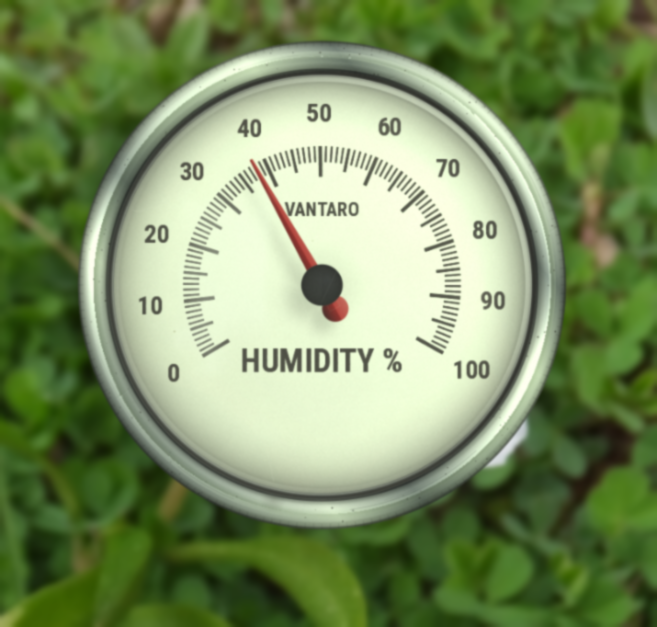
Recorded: % 38
